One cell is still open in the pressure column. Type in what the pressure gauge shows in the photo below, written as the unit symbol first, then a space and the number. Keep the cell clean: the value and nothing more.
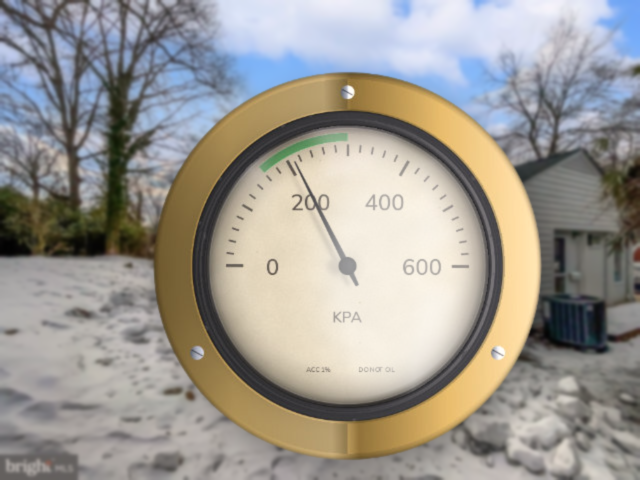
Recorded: kPa 210
